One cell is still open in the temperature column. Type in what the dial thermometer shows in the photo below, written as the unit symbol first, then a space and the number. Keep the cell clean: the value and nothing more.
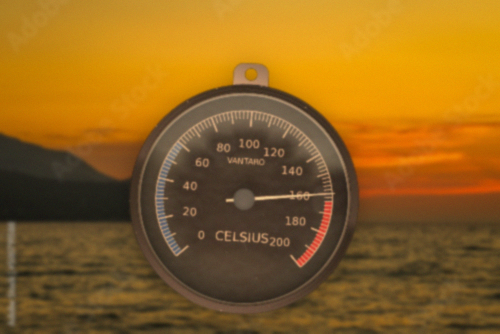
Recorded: °C 160
